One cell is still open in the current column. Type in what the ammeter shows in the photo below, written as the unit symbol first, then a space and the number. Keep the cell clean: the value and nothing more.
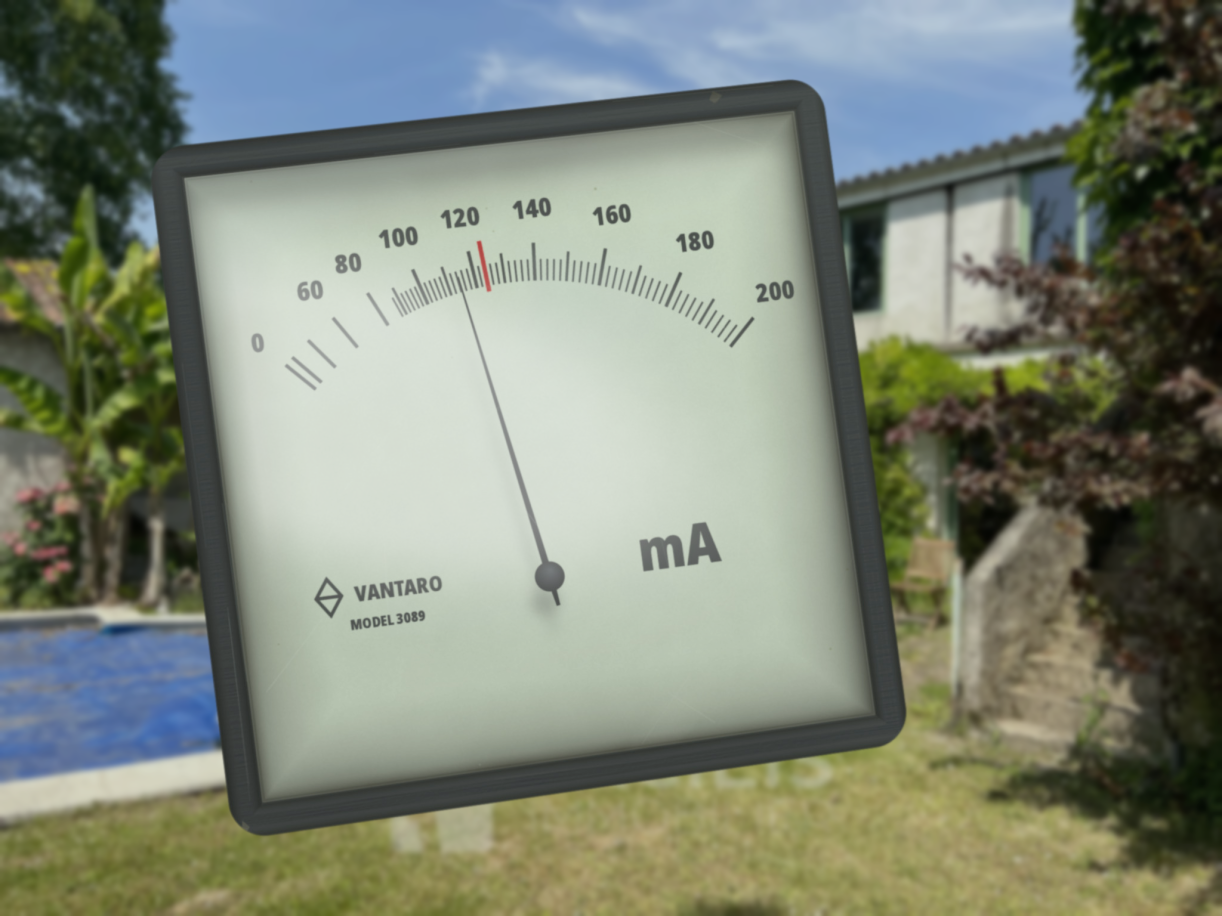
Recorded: mA 114
